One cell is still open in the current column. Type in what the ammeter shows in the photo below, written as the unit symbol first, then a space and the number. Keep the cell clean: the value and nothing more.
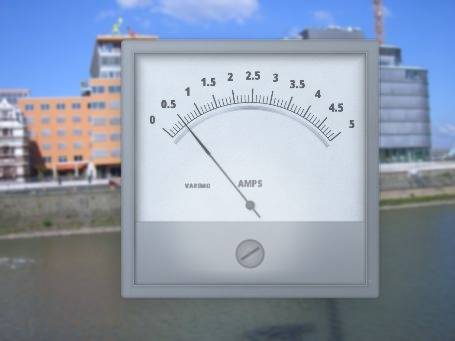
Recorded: A 0.5
